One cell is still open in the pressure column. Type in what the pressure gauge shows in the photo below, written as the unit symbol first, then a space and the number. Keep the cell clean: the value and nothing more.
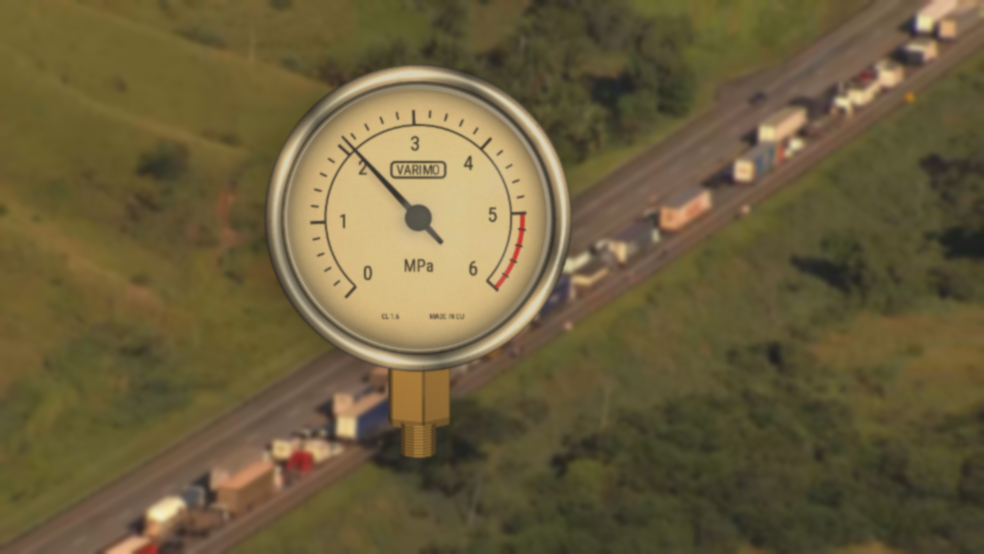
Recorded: MPa 2.1
